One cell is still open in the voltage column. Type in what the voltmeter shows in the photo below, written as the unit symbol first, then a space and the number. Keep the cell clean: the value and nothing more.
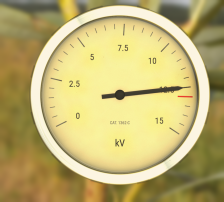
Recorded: kV 12.5
